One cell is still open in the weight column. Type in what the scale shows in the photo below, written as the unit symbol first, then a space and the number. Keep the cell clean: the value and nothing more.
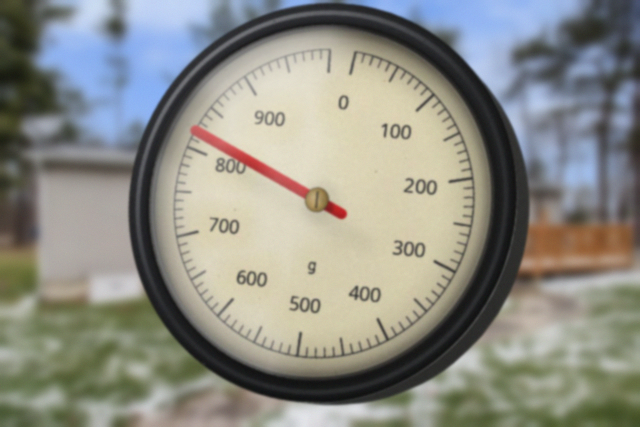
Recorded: g 820
